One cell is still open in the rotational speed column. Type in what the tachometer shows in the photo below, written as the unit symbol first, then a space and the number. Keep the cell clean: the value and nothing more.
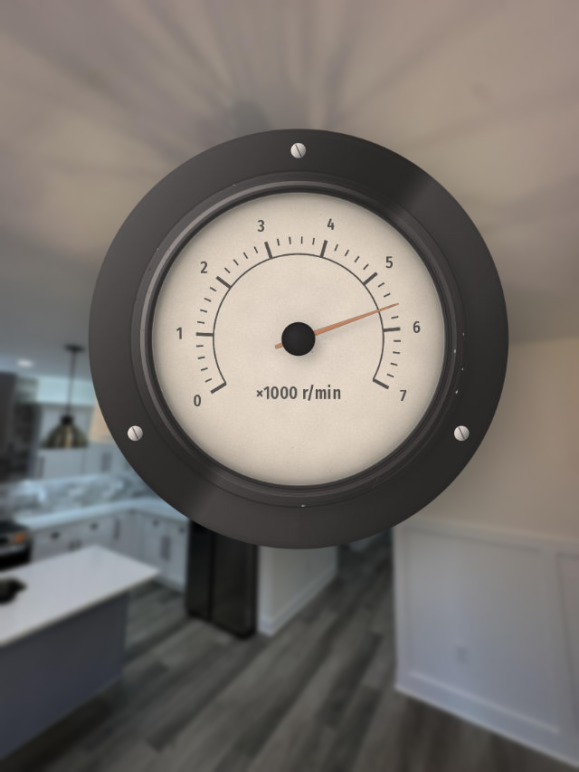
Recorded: rpm 5600
